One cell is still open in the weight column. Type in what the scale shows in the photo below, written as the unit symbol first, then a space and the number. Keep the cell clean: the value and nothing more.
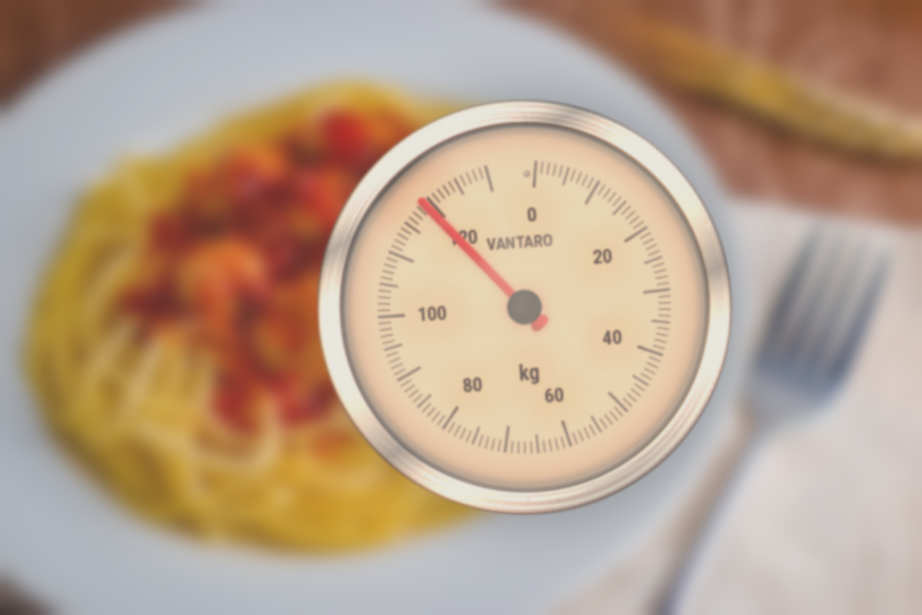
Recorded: kg 119
